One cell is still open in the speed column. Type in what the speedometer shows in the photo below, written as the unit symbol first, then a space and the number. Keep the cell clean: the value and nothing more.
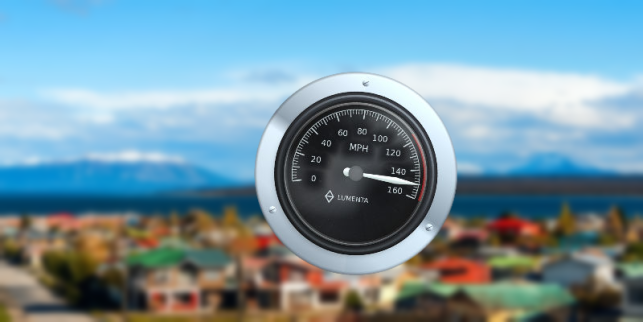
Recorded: mph 150
